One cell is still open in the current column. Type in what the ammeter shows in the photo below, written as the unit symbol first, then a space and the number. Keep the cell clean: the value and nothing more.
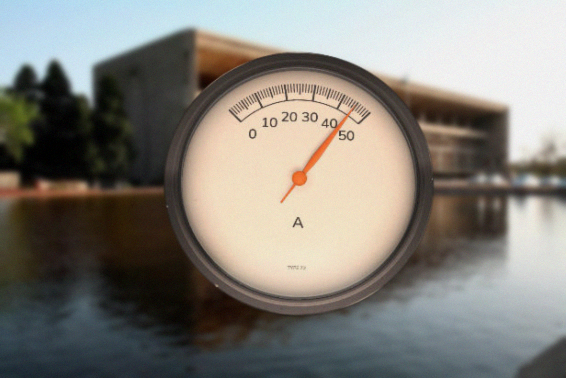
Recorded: A 45
